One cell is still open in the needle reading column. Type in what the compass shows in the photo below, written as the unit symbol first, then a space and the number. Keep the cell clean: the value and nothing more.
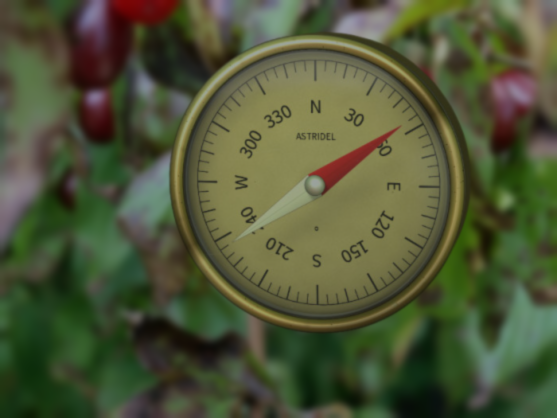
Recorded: ° 55
